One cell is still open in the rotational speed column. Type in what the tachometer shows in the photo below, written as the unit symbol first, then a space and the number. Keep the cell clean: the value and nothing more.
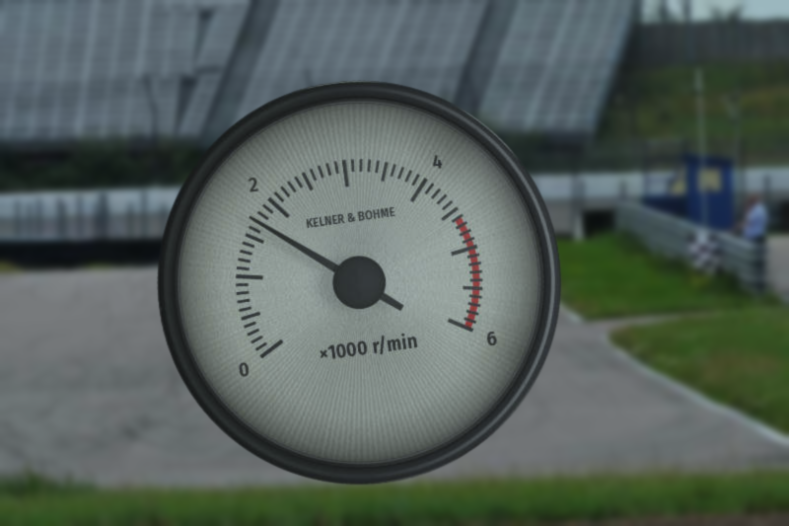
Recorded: rpm 1700
